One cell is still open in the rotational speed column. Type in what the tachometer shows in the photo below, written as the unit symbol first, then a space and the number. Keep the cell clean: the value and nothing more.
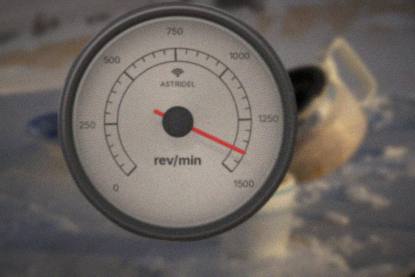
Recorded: rpm 1400
